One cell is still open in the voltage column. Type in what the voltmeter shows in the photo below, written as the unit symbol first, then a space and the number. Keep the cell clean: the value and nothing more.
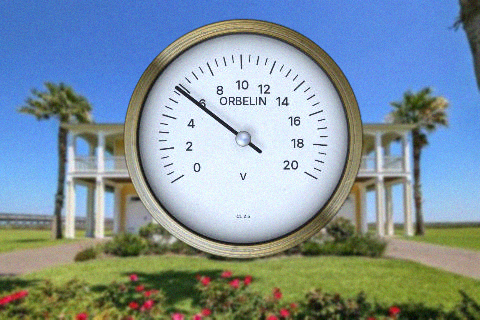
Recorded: V 5.75
